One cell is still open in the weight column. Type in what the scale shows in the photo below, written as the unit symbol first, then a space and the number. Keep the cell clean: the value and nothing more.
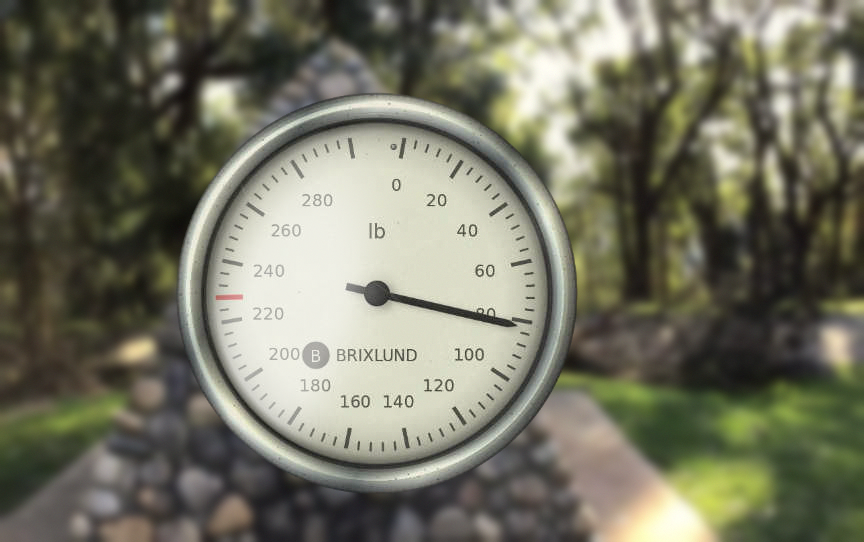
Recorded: lb 82
